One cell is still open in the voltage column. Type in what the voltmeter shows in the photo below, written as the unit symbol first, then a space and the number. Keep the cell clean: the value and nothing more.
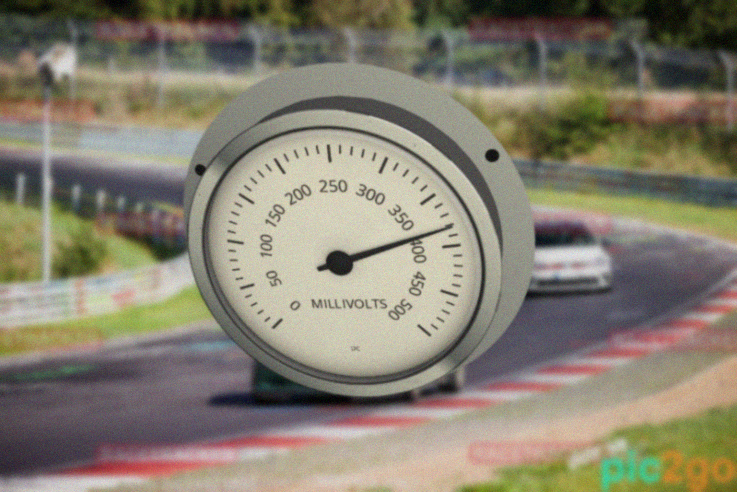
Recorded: mV 380
